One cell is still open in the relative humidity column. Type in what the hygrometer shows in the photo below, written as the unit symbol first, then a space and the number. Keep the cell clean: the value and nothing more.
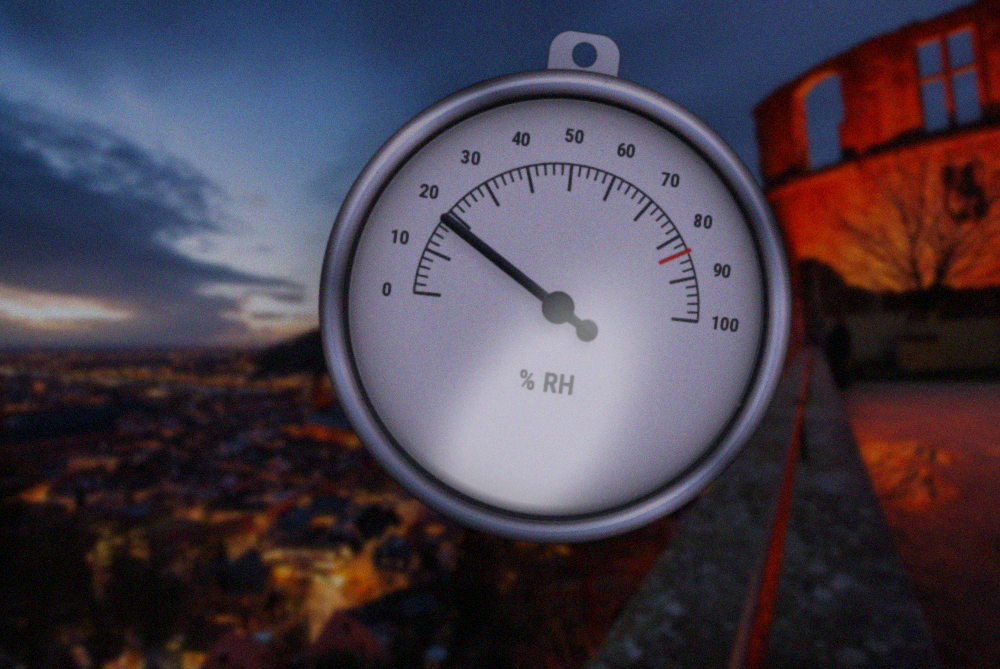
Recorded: % 18
